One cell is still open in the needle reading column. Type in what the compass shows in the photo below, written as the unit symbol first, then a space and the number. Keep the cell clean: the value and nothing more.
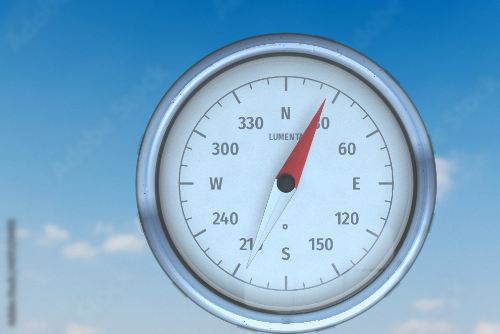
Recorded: ° 25
